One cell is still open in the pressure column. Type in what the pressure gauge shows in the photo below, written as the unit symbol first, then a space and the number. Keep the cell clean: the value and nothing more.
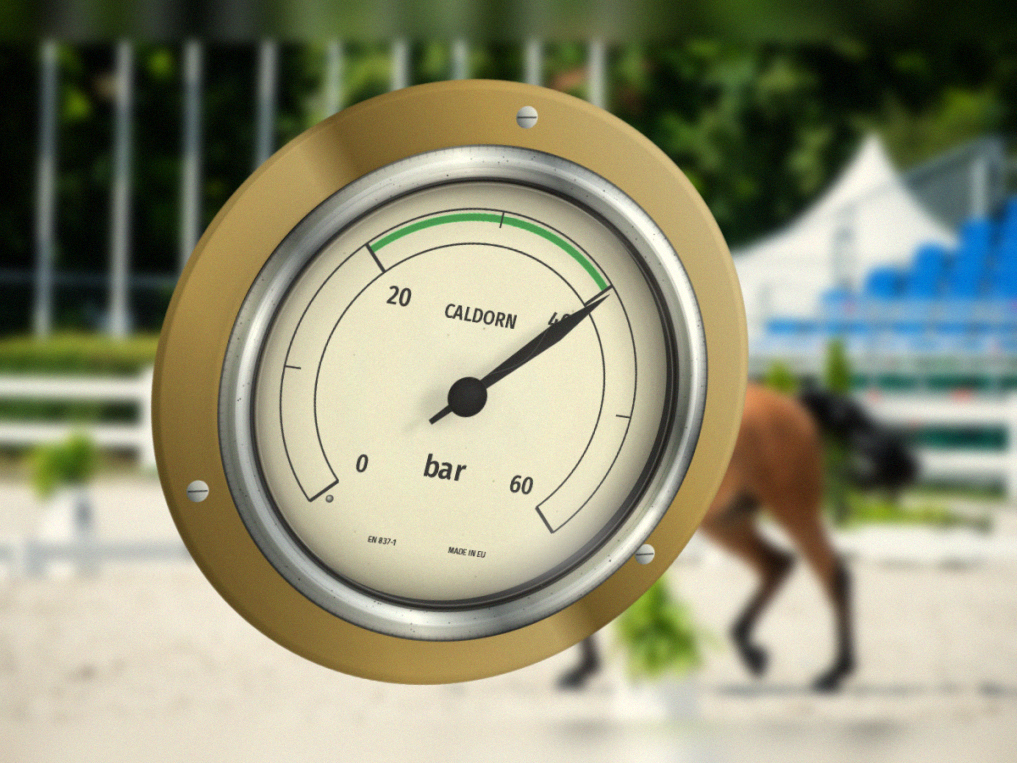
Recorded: bar 40
